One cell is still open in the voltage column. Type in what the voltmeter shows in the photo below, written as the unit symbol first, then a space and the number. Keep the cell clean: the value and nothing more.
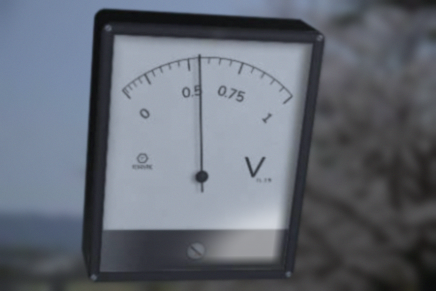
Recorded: V 0.55
